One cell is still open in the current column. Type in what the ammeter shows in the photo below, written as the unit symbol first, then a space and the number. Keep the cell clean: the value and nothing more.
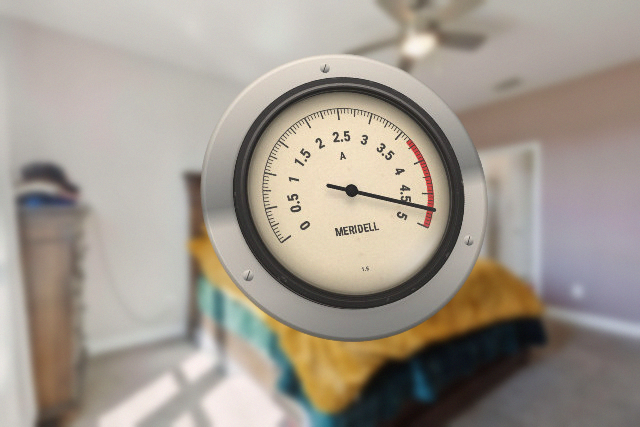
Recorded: A 4.75
